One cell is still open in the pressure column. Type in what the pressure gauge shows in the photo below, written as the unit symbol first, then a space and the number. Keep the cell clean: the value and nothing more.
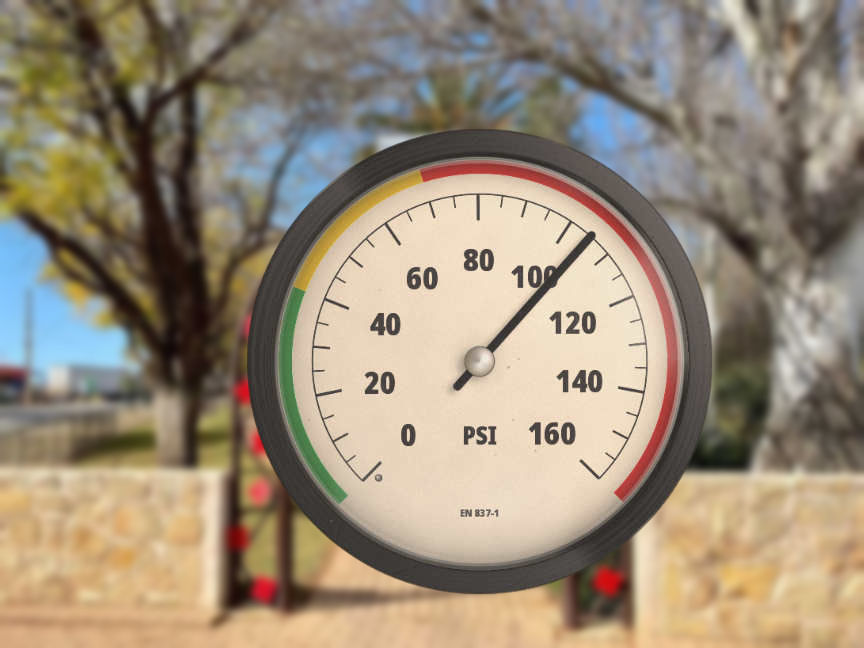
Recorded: psi 105
